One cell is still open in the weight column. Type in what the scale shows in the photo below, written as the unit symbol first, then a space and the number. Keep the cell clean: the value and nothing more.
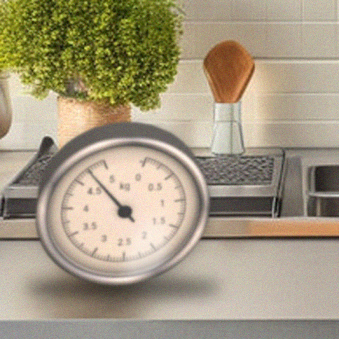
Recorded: kg 4.75
